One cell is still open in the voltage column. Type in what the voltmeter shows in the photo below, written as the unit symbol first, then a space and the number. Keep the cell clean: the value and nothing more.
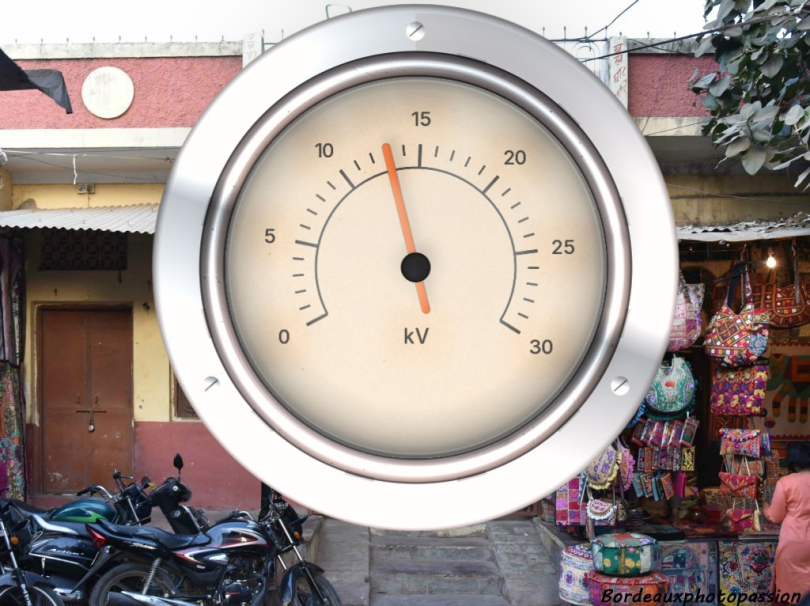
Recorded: kV 13
